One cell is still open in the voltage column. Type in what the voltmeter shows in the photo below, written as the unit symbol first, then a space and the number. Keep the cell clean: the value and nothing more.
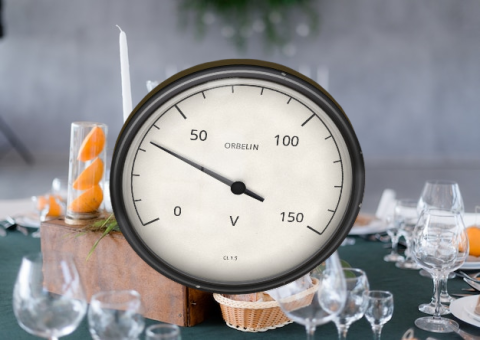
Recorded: V 35
